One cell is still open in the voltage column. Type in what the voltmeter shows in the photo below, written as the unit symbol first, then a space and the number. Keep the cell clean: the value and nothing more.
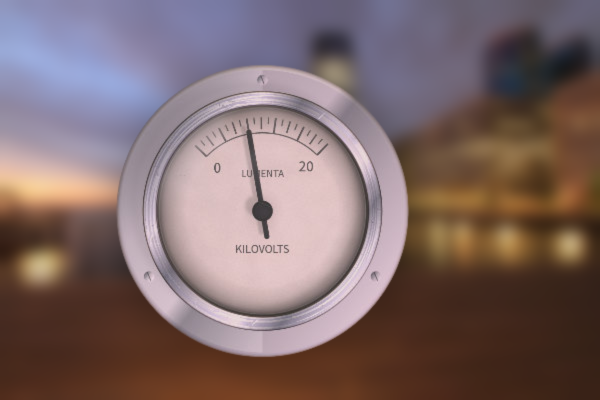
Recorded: kV 8
